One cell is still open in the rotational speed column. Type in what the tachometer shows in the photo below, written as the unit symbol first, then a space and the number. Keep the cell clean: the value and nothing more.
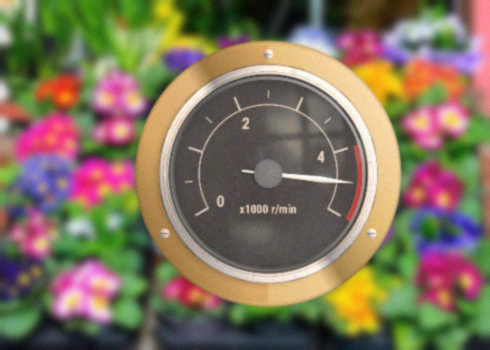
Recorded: rpm 4500
